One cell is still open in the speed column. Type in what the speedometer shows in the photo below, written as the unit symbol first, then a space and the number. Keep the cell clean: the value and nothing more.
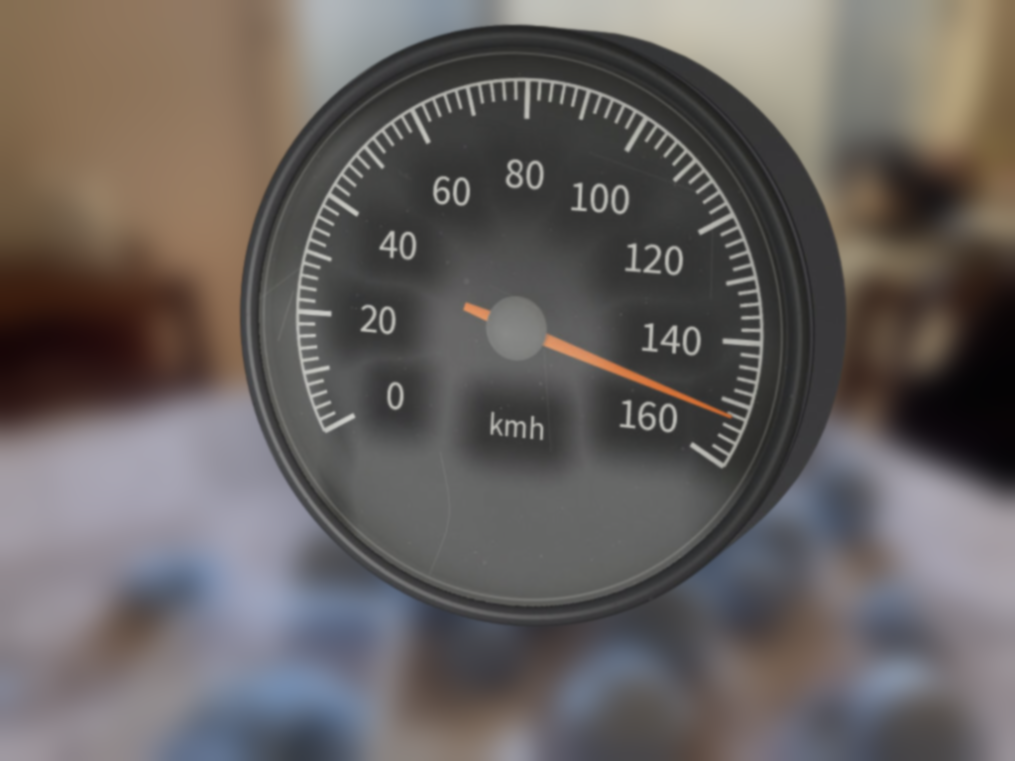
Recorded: km/h 152
